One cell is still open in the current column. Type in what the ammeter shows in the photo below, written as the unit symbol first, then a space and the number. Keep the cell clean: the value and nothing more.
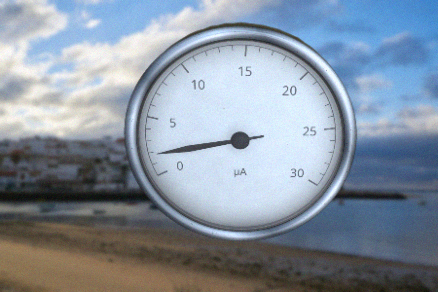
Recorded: µA 2
